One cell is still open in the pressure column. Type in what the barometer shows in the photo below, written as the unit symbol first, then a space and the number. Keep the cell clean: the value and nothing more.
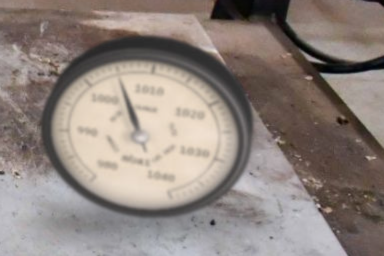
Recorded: mbar 1005
